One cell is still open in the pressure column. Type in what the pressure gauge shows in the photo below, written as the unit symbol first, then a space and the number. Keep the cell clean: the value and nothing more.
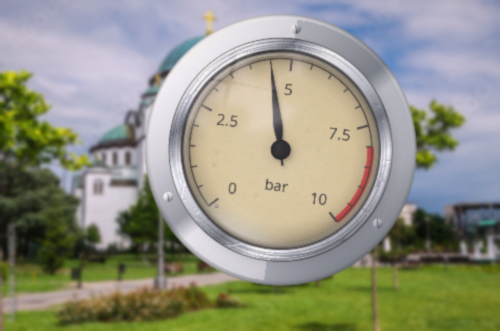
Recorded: bar 4.5
